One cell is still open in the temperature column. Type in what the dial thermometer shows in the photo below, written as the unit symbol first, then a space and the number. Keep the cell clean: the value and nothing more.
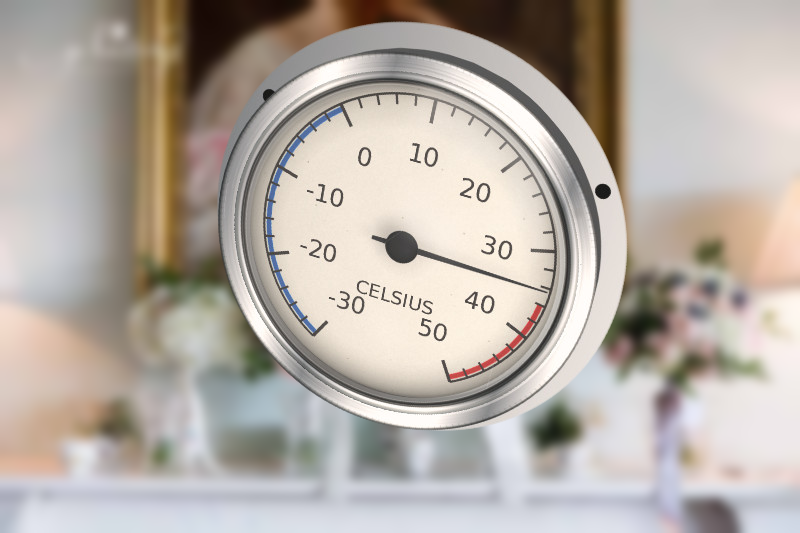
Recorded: °C 34
